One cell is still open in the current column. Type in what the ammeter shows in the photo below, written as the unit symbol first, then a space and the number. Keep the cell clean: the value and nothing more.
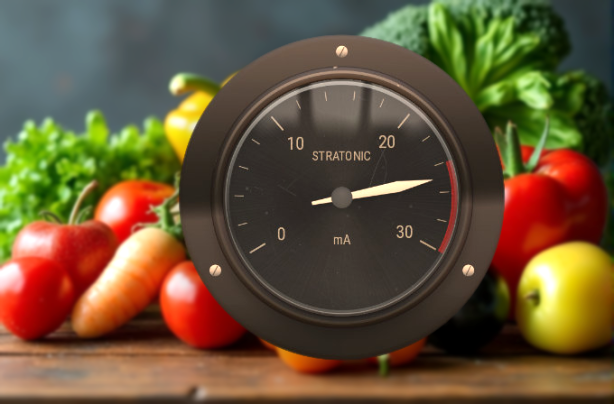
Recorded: mA 25
